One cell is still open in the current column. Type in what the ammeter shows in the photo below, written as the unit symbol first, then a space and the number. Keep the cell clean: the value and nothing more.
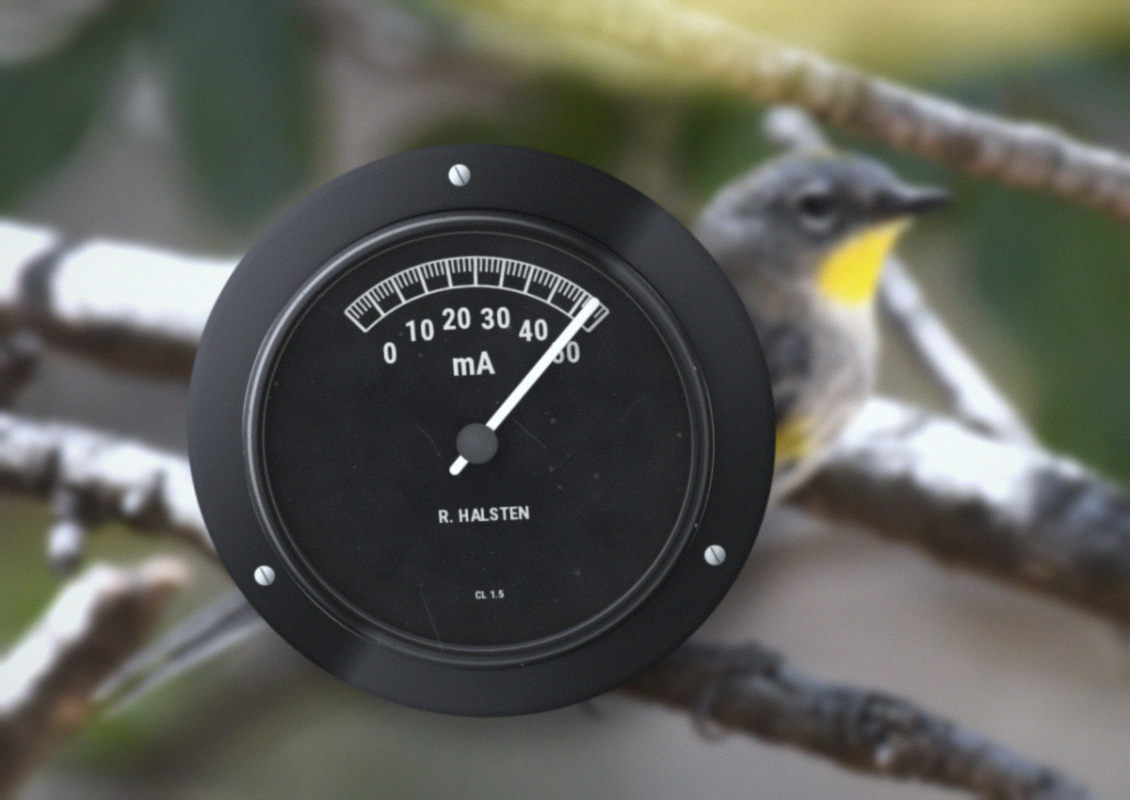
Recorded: mA 47
